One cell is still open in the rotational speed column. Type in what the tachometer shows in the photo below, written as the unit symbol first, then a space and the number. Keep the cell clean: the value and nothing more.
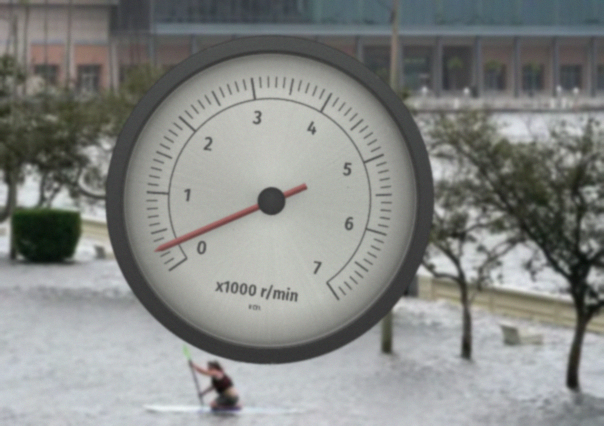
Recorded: rpm 300
